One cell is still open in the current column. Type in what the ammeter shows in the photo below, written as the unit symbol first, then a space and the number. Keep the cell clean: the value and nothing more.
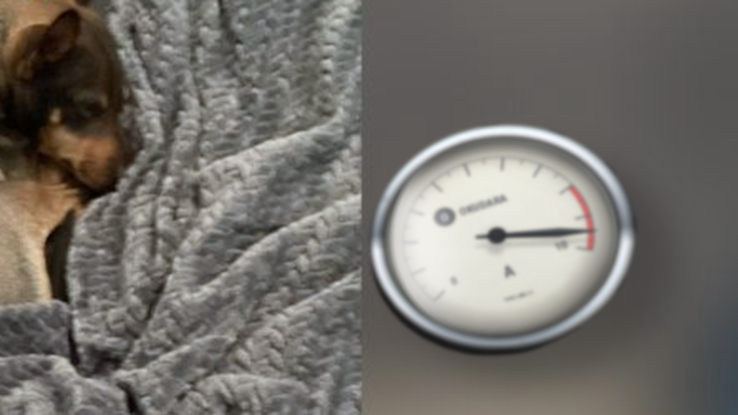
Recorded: A 9.5
